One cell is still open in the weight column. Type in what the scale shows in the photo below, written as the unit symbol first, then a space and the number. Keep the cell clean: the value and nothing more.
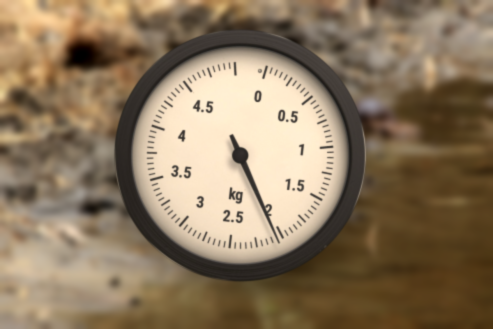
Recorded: kg 2.05
